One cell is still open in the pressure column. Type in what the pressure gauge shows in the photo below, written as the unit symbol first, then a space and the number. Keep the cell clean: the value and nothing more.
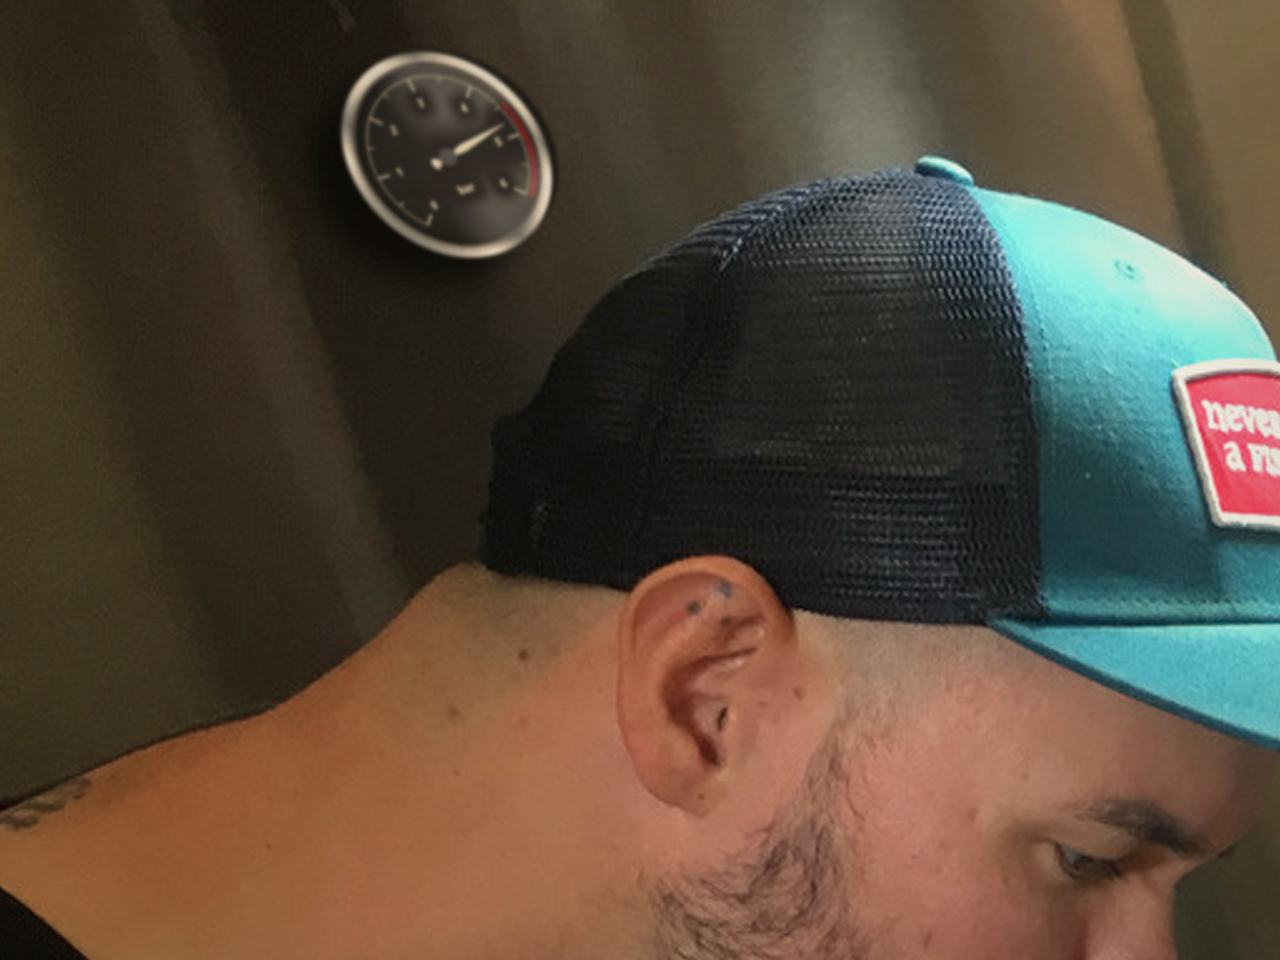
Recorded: bar 4.75
